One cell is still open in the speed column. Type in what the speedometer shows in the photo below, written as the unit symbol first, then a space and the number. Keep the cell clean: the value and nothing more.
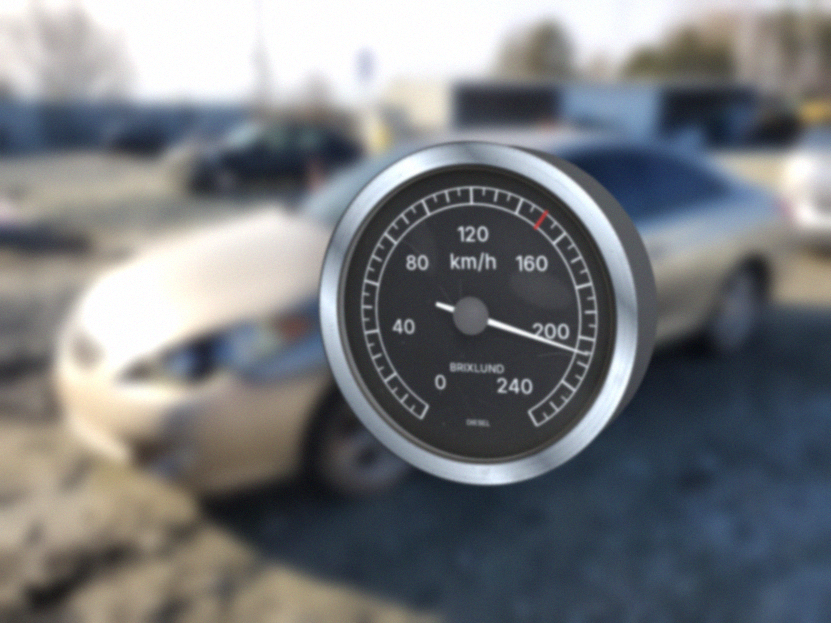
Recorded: km/h 205
